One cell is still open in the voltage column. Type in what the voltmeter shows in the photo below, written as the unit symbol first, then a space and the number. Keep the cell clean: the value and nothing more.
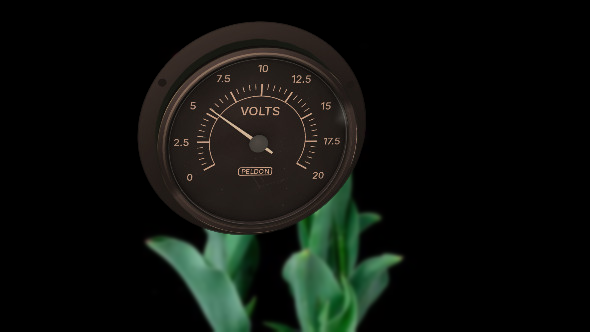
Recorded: V 5.5
